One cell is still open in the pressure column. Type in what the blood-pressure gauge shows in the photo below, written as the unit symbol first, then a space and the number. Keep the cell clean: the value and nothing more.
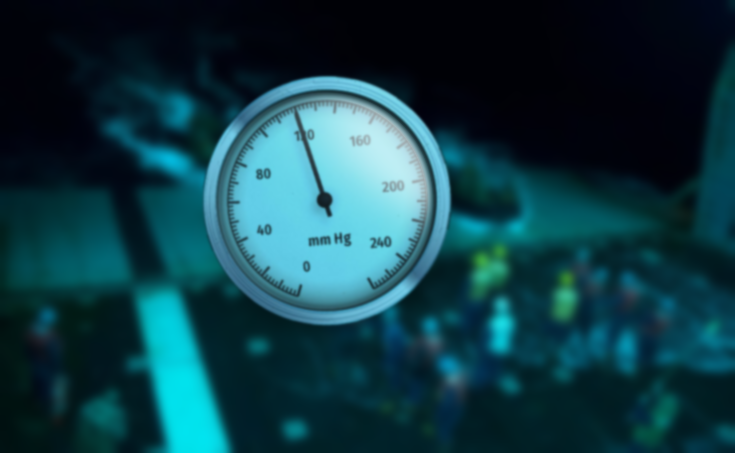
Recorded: mmHg 120
